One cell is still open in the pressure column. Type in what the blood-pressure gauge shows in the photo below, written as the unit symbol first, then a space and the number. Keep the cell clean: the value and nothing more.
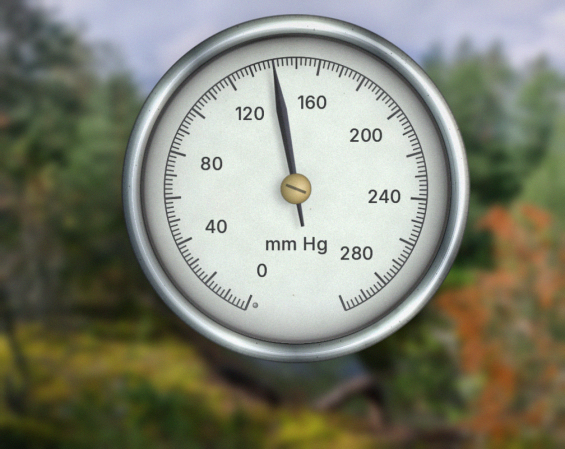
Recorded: mmHg 140
